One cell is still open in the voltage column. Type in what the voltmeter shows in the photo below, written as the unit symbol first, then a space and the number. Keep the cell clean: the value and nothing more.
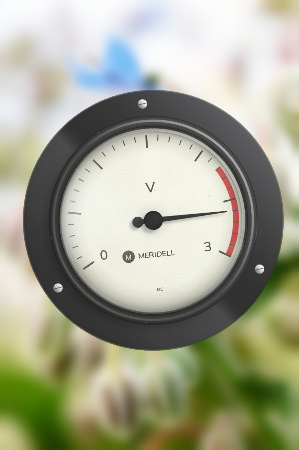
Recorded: V 2.6
